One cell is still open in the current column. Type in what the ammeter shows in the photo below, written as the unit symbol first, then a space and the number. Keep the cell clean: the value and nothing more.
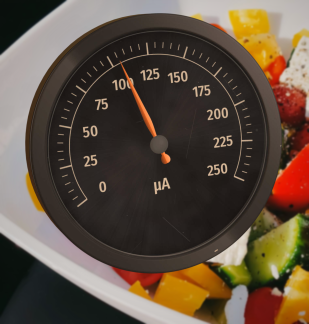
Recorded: µA 105
